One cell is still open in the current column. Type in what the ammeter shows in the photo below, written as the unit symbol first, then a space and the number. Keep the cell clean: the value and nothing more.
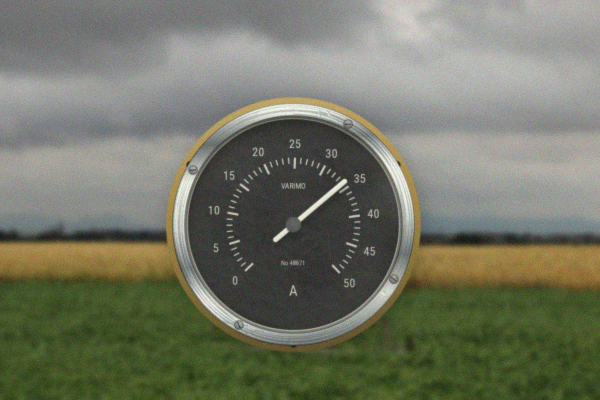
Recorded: A 34
